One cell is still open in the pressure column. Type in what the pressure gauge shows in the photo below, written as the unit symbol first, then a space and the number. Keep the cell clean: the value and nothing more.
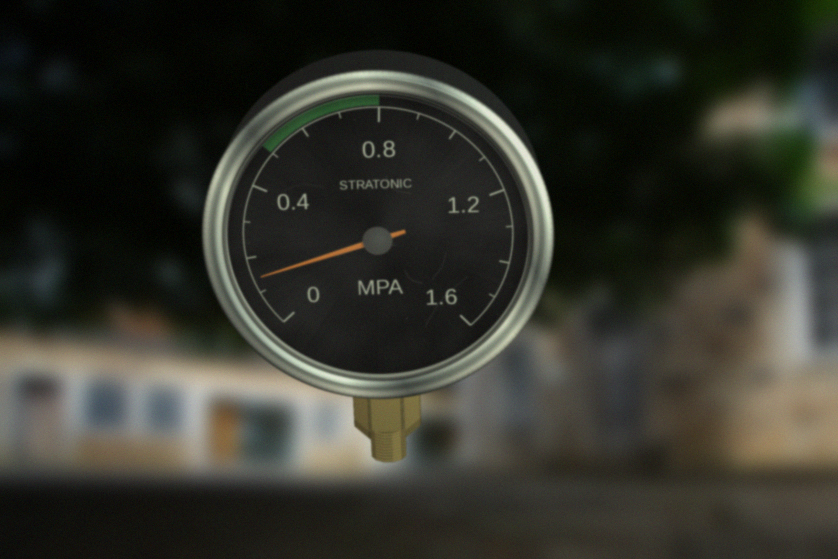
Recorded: MPa 0.15
